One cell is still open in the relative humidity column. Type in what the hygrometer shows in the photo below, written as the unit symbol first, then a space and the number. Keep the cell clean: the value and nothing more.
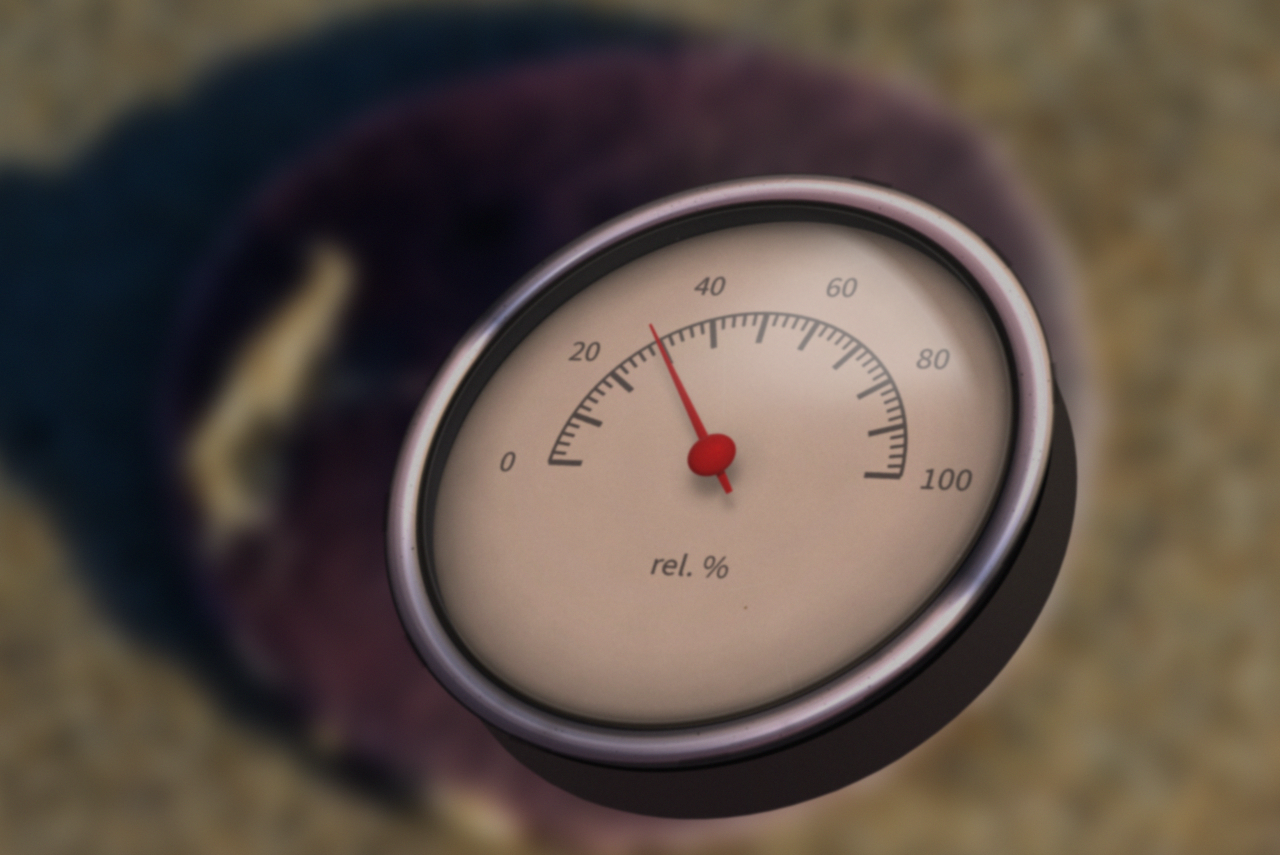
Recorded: % 30
